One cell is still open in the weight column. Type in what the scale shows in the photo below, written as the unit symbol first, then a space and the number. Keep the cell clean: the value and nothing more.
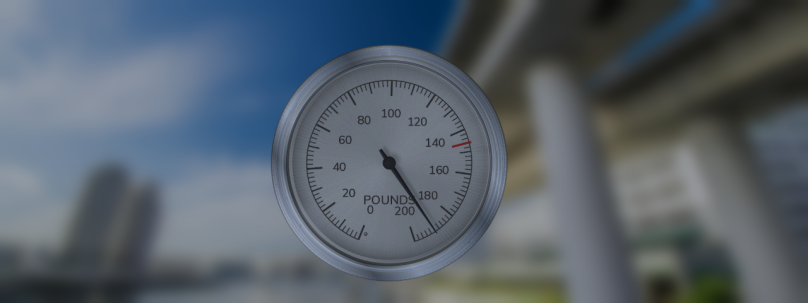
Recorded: lb 190
